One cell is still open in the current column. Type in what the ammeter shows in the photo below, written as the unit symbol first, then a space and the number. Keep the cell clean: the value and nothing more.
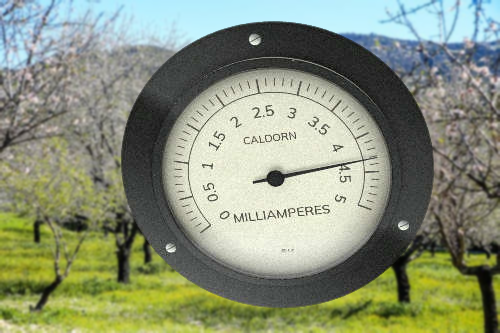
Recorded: mA 4.3
